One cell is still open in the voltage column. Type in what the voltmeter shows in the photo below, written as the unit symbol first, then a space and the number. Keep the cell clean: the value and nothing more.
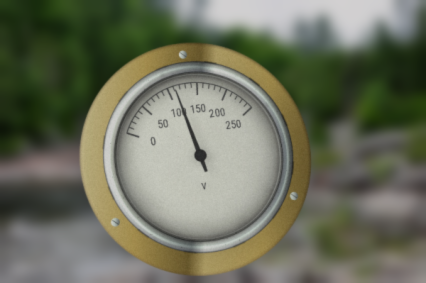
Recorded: V 110
